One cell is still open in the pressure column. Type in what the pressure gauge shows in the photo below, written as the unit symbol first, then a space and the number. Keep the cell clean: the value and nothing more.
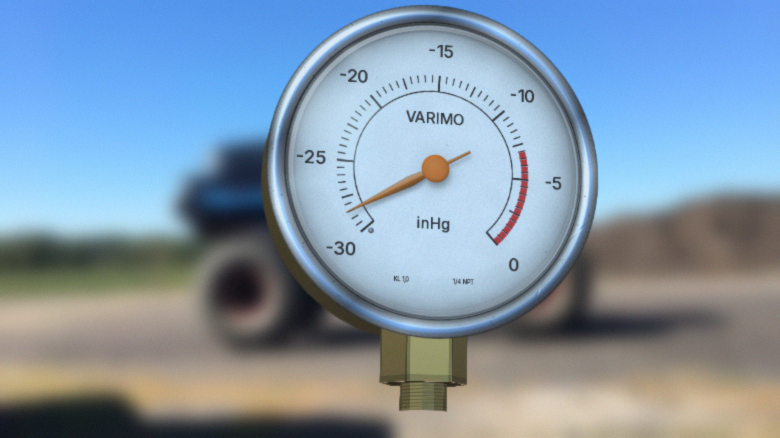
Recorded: inHg -28.5
